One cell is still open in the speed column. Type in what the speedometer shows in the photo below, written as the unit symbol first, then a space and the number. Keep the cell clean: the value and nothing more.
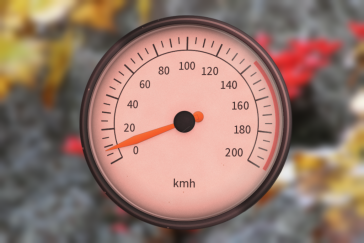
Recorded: km/h 7.5
